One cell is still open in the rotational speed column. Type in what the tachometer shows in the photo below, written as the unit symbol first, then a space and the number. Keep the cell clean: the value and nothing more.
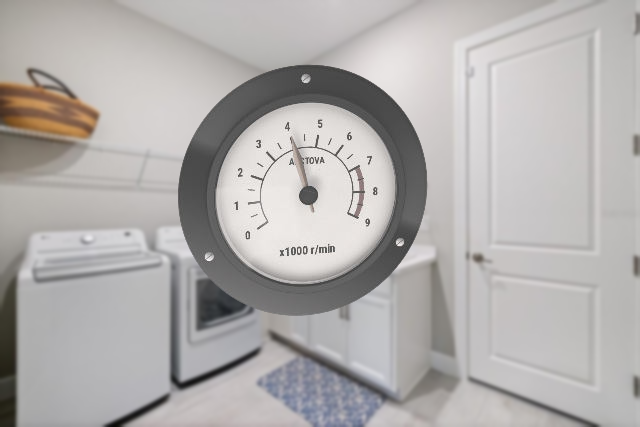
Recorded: rpm 4000
